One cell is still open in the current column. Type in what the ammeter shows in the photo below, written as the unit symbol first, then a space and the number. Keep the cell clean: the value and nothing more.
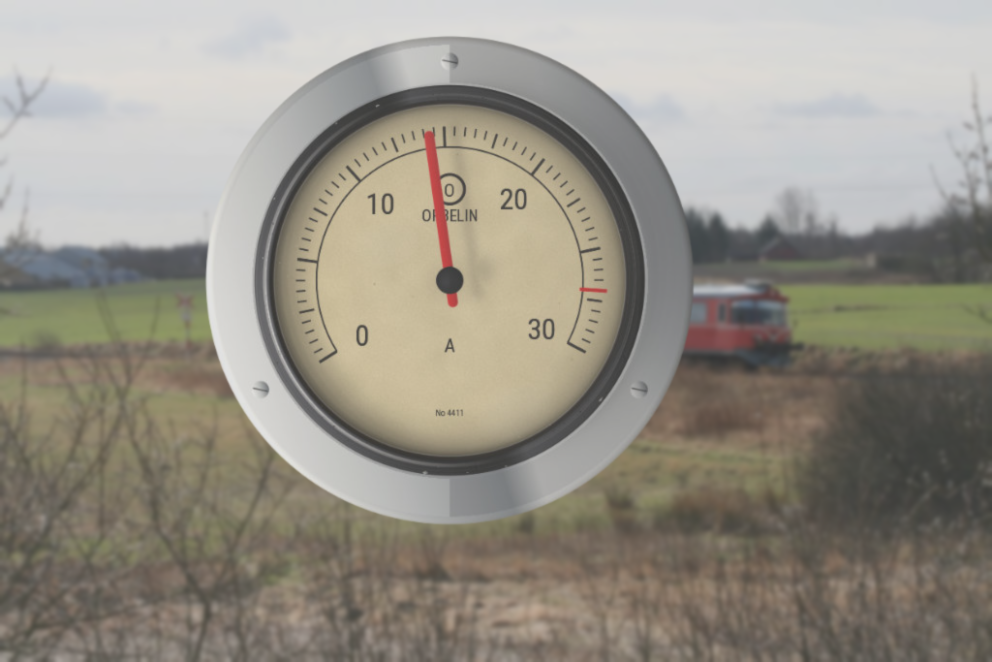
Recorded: A 14.25
